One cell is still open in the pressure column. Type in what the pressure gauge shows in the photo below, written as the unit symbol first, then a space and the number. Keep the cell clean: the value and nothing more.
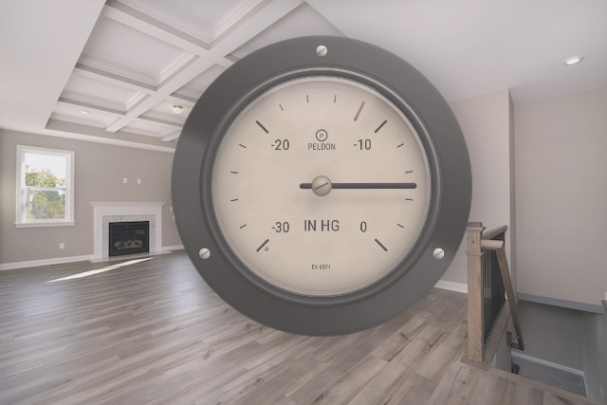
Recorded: inHg -5
